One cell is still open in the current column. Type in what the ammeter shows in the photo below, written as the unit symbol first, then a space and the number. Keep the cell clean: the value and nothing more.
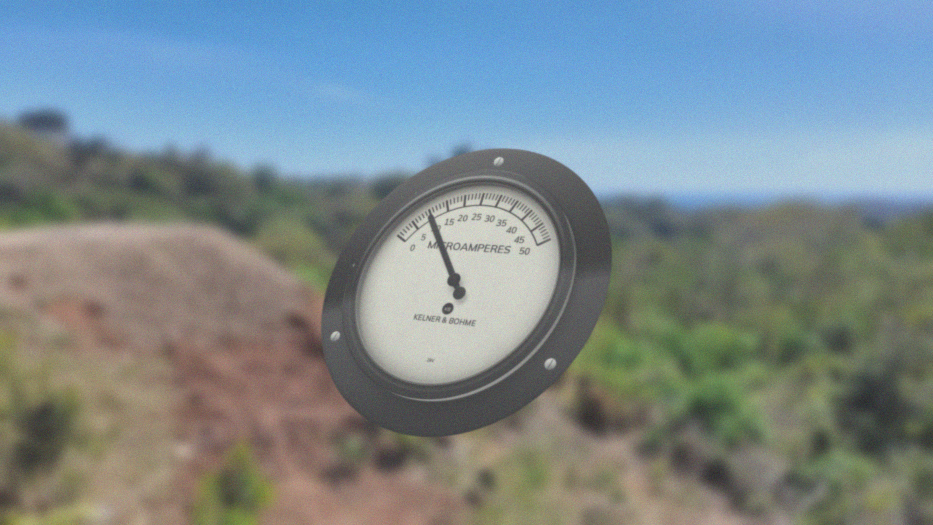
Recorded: µA 10
